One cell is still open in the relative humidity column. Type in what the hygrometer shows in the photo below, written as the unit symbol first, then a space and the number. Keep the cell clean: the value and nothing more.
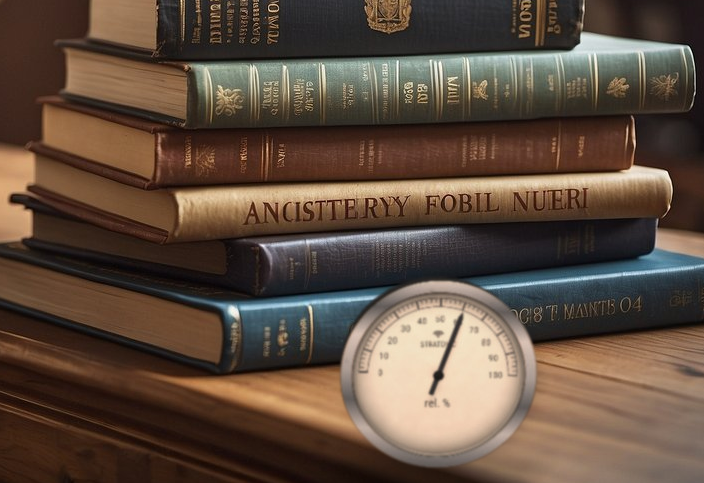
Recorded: % 60
